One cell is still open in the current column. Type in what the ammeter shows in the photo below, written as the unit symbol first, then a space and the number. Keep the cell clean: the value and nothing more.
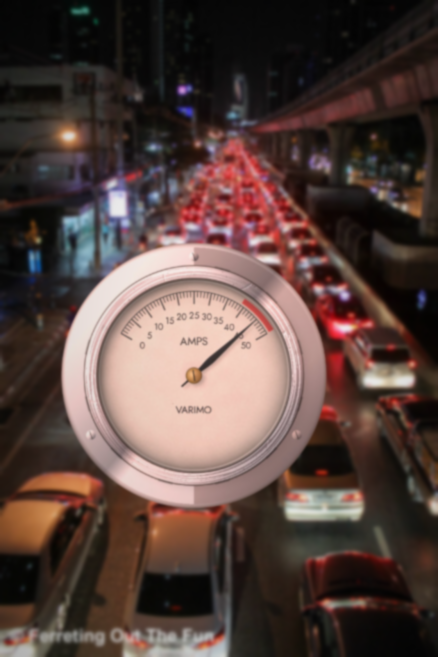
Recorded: A 45
